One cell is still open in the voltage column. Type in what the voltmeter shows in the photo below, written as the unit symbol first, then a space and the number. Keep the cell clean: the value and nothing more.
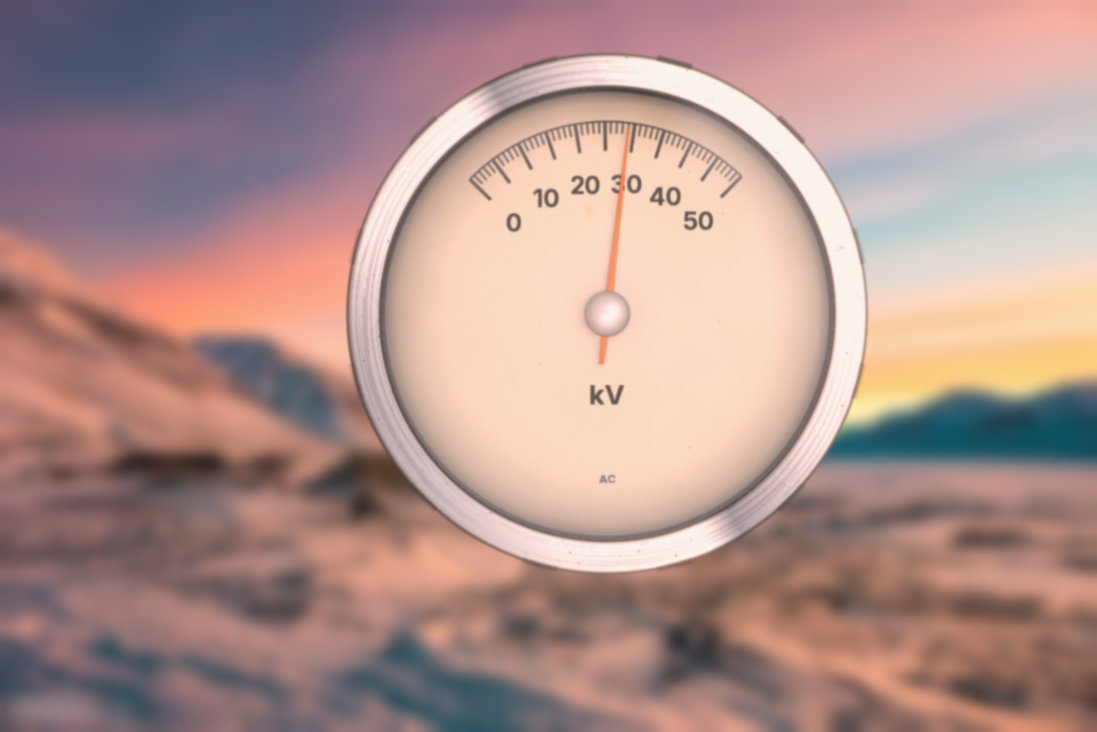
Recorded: kV 29
